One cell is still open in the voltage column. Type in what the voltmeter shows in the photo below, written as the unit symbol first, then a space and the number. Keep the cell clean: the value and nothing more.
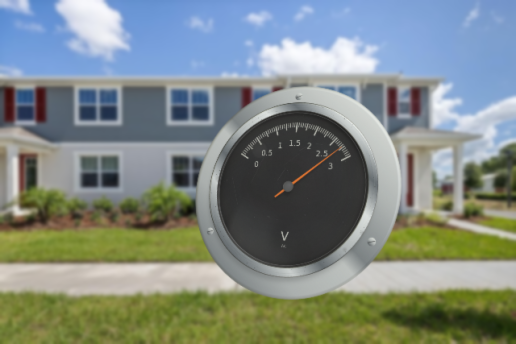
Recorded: V 2.75
